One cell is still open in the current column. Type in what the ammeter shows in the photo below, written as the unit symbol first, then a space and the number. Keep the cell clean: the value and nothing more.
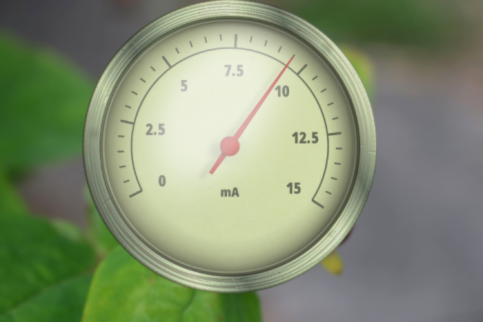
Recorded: mA 9.5
